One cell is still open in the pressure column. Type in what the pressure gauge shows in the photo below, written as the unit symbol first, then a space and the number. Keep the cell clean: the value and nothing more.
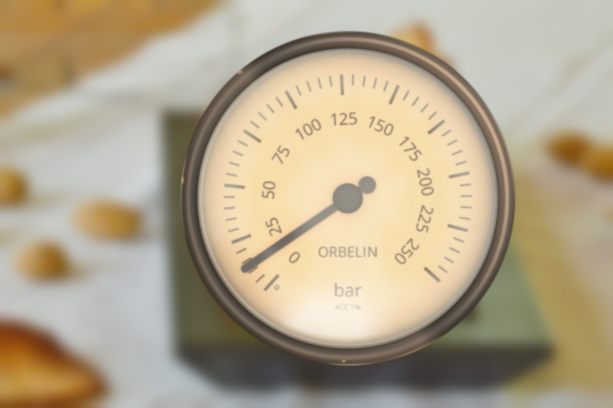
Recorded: bar 12.5
